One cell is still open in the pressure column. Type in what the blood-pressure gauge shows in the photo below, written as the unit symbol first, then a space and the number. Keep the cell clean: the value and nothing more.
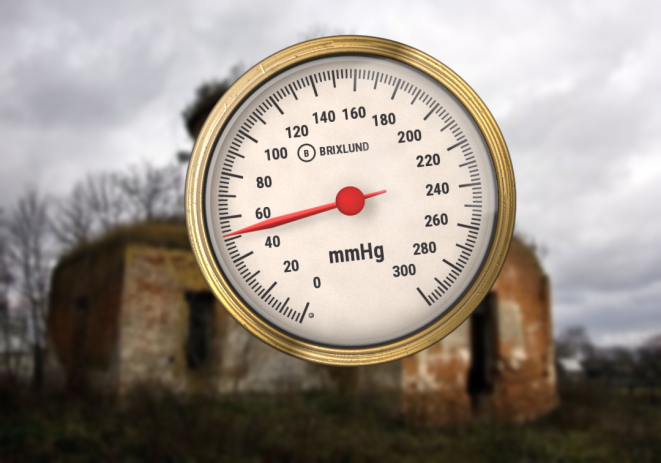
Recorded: mmHg 52
